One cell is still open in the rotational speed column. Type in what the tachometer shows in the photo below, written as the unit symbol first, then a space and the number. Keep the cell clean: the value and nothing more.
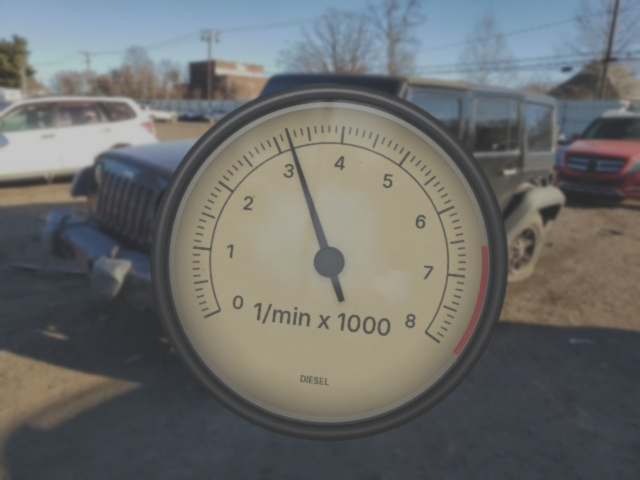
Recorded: rpm 3200
